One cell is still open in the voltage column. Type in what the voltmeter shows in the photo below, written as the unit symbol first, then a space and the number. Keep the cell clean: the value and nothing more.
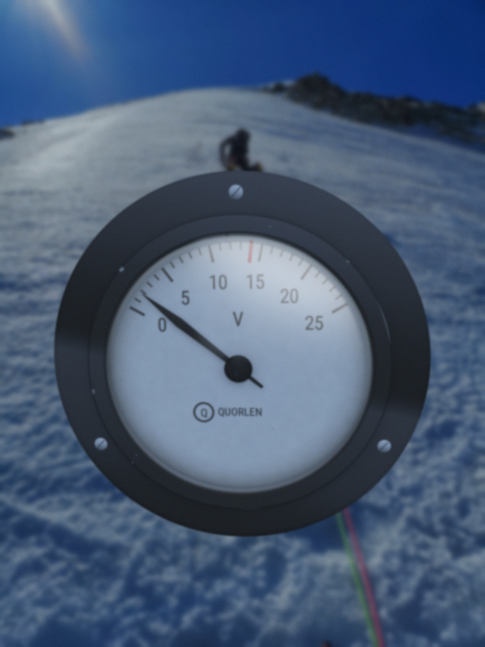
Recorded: V 2
